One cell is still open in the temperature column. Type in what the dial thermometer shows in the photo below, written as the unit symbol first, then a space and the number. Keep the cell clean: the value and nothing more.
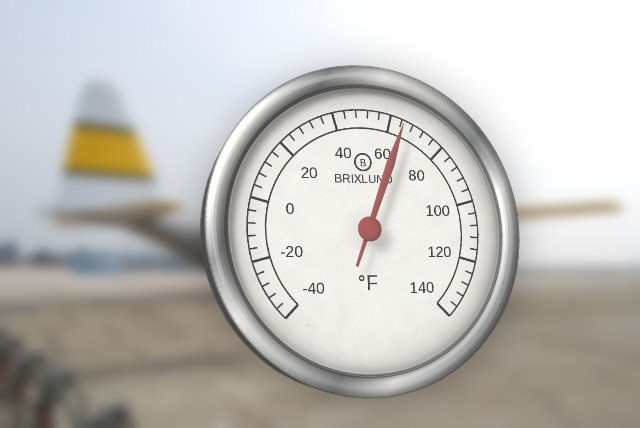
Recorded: °F 64
